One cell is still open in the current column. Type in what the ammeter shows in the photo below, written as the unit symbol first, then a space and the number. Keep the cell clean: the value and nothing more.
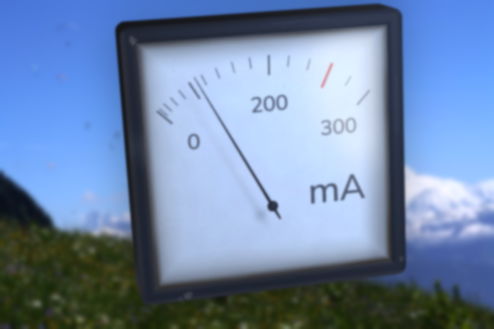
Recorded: mA 110
